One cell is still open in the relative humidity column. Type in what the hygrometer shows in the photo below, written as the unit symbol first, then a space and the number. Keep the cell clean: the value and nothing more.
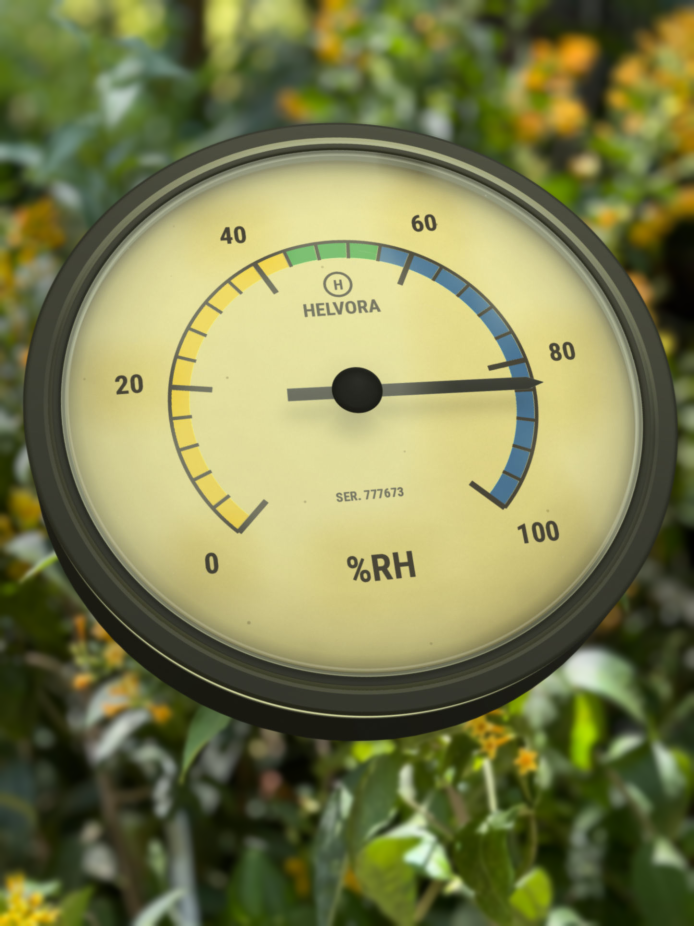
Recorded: % 84
